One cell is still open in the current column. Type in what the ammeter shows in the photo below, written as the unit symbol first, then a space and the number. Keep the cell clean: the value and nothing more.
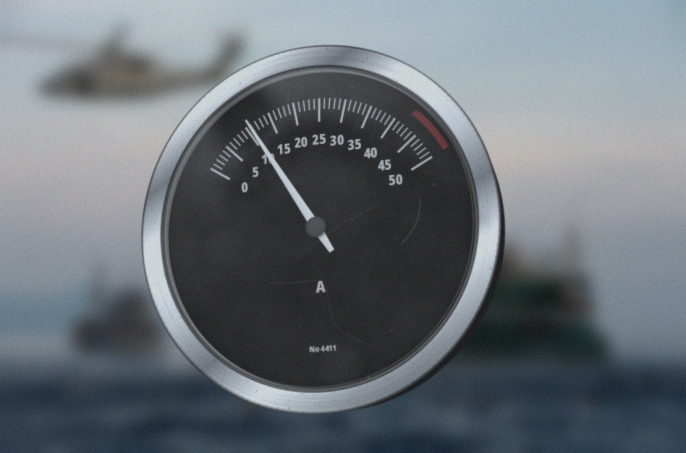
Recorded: A 11
